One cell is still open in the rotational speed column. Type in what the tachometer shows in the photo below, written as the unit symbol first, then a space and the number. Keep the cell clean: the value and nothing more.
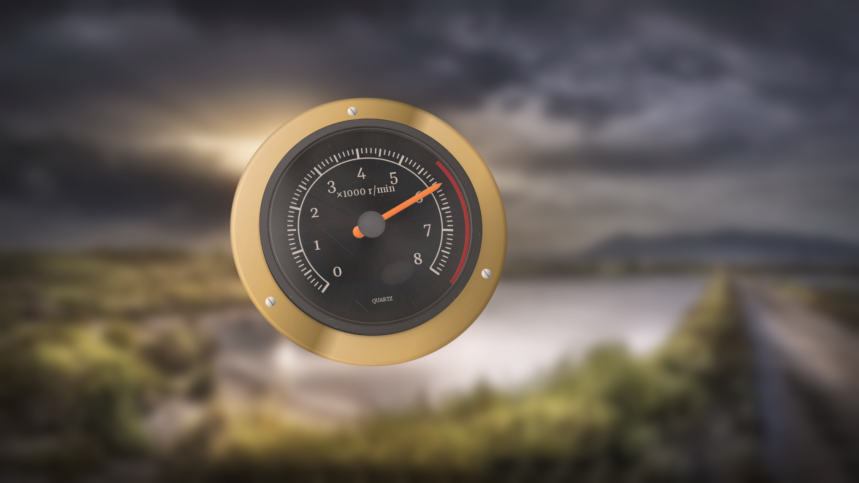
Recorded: rpm 6000
